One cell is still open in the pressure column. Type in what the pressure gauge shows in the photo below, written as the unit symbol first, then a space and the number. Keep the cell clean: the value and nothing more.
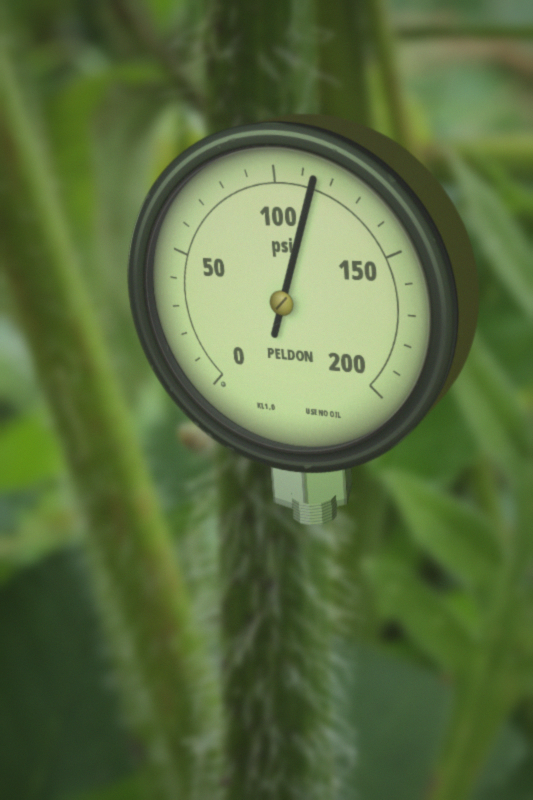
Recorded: psi 115
